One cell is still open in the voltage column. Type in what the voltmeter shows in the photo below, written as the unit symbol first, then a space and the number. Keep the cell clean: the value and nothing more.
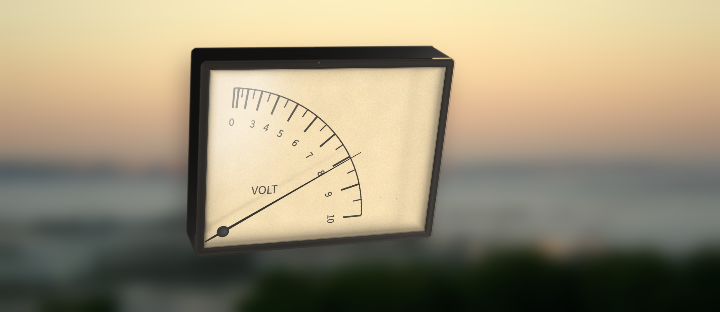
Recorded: V 8
